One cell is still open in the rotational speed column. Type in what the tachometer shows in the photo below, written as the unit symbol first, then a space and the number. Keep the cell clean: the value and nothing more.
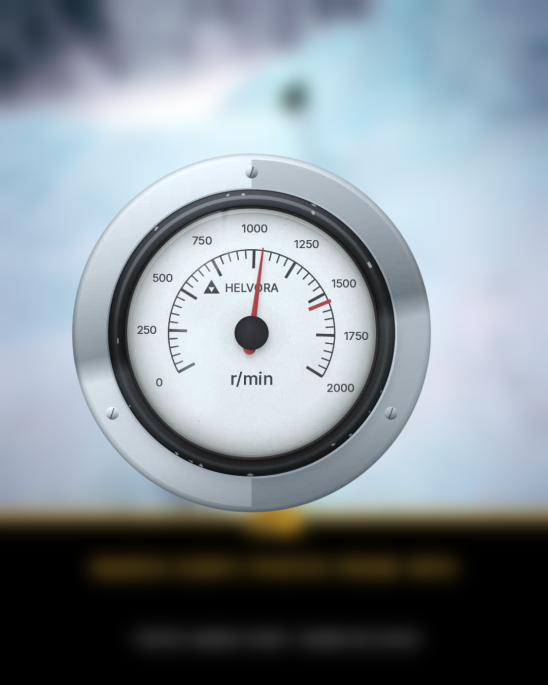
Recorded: rpm 1050
